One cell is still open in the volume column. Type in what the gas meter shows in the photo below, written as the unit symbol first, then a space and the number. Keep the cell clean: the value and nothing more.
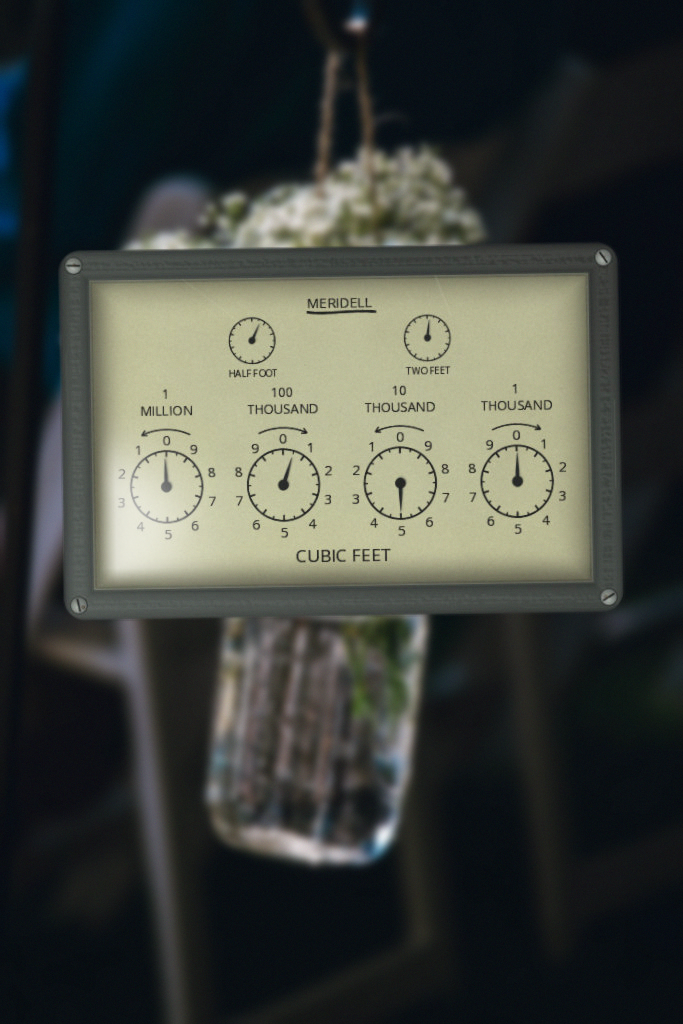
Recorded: ft³ 5000
